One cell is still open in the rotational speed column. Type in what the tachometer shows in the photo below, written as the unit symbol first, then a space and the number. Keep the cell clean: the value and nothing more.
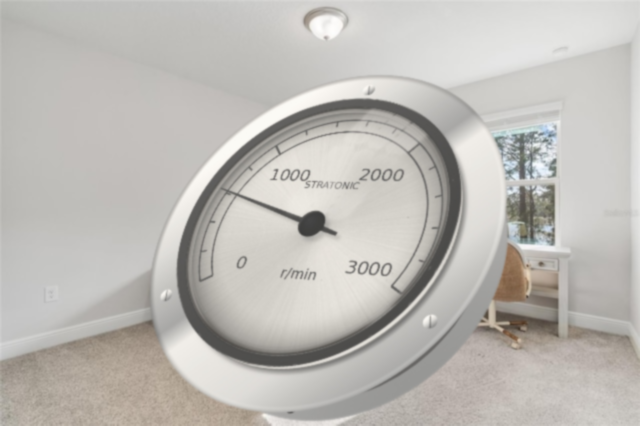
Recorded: rpm 600
